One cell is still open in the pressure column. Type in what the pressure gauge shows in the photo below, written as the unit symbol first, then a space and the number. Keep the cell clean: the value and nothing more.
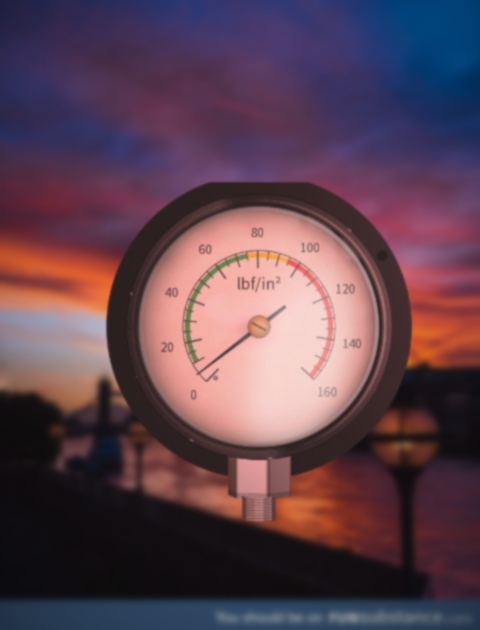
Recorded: psi 5
